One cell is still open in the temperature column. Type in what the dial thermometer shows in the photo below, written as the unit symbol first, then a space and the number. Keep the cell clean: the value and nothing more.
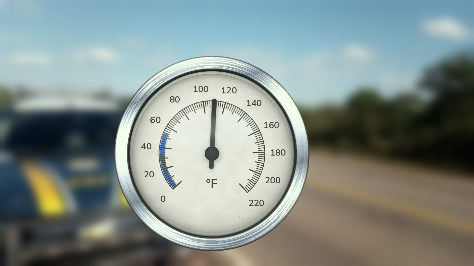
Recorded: °F 110
